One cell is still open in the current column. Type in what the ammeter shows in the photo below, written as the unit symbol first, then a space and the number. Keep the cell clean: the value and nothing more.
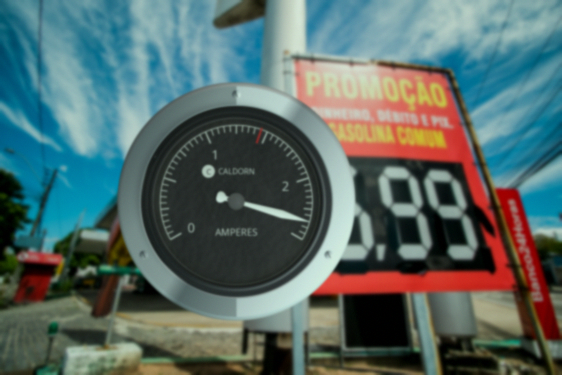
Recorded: A 2.35
